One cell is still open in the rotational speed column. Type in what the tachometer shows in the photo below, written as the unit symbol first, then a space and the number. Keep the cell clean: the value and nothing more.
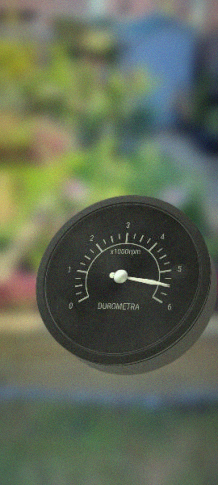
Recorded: rpm 5500
